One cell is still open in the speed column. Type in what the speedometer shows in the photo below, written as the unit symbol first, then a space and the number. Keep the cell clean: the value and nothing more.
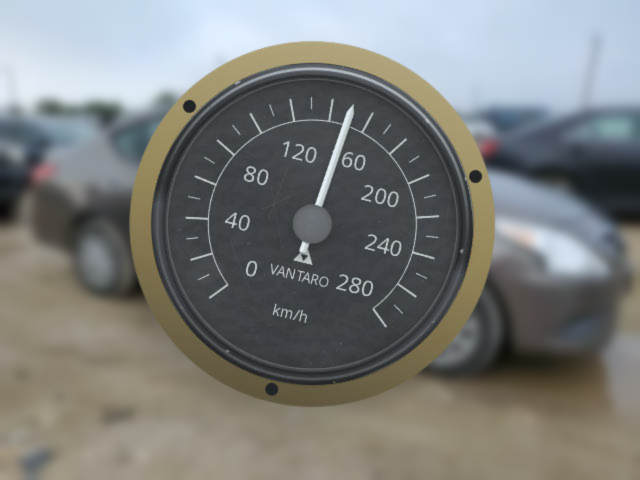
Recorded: km/h 150
